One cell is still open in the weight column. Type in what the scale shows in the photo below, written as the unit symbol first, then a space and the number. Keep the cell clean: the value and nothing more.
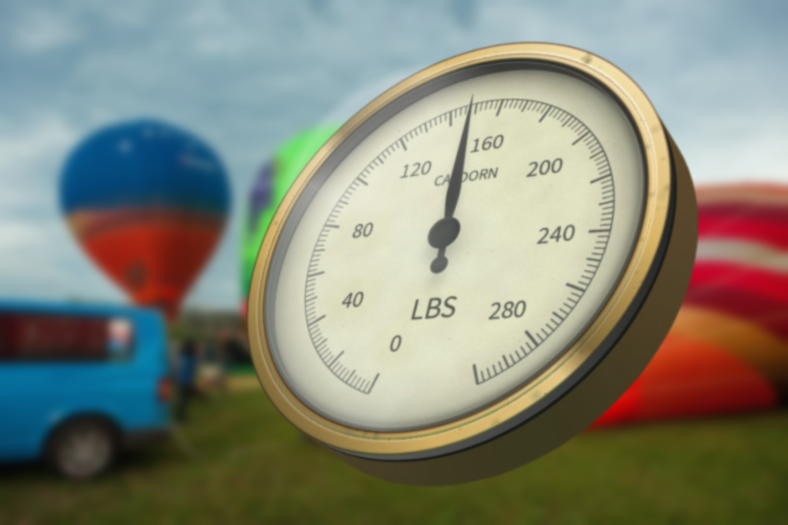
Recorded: lb 150
